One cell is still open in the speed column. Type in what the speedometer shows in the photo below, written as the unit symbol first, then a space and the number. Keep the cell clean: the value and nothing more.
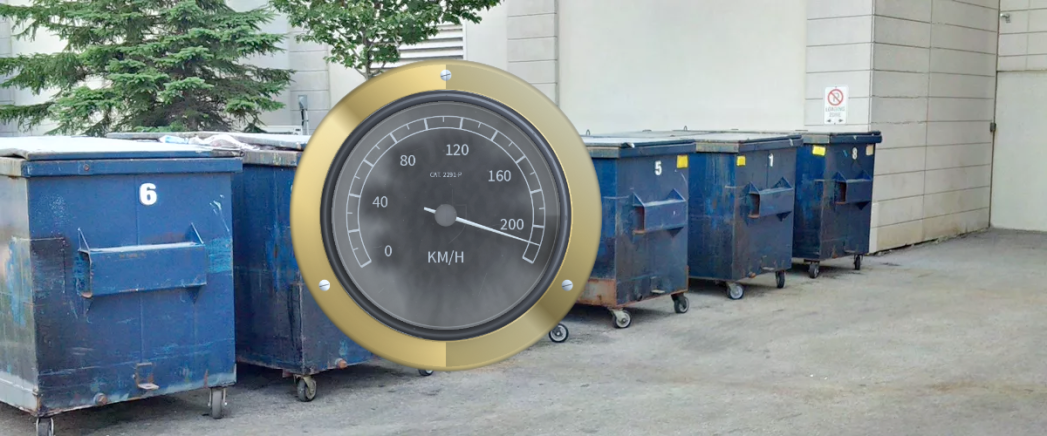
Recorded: km/h 210
